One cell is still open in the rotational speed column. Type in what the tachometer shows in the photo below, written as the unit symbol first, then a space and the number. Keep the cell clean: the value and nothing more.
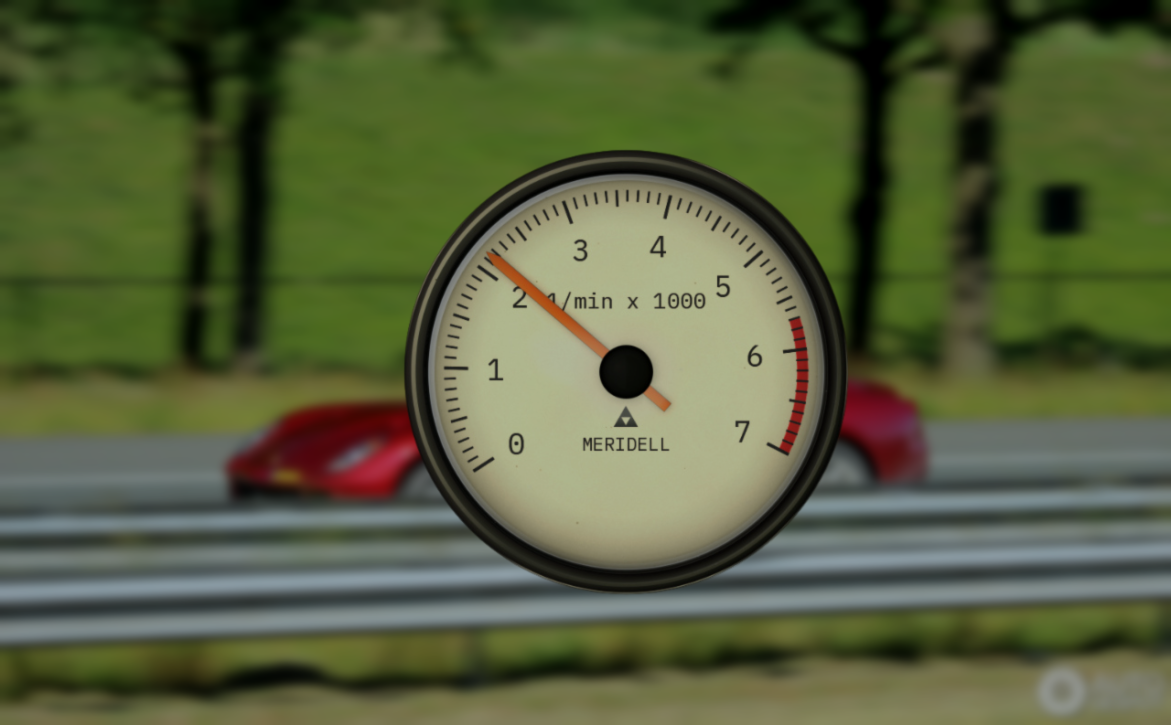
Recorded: rpm 2150
